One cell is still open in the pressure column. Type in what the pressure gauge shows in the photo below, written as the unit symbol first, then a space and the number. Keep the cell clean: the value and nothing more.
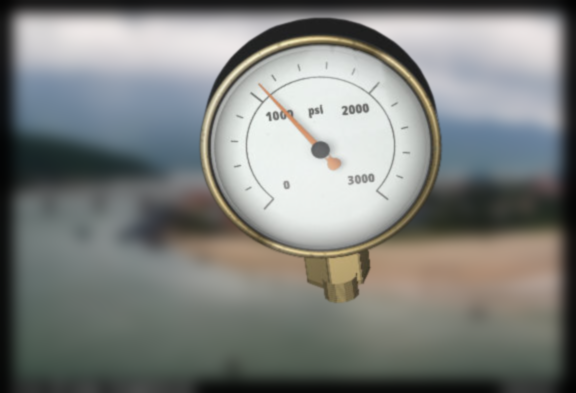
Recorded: psi 1100
